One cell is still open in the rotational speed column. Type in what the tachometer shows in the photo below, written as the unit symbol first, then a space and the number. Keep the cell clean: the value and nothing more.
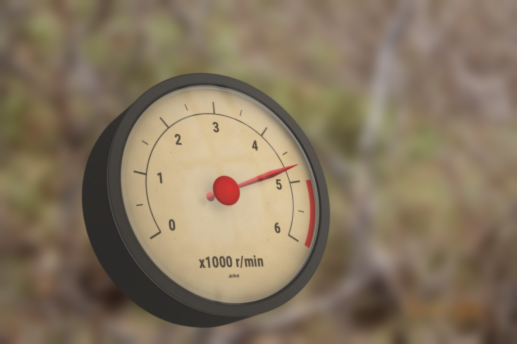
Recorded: rpm 4750
